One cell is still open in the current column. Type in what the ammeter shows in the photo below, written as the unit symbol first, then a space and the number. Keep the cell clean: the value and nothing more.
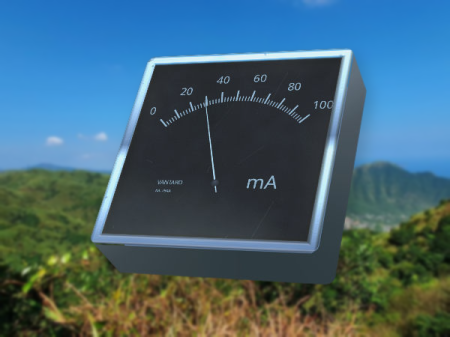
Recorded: mA 30
